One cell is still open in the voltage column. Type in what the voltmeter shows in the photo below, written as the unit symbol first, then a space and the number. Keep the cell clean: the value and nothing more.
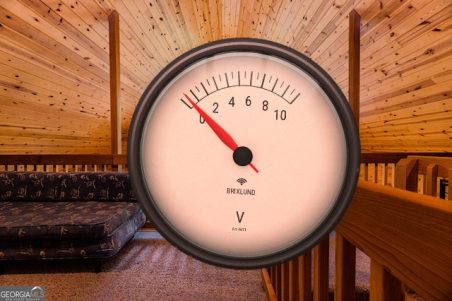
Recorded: V 0.5
